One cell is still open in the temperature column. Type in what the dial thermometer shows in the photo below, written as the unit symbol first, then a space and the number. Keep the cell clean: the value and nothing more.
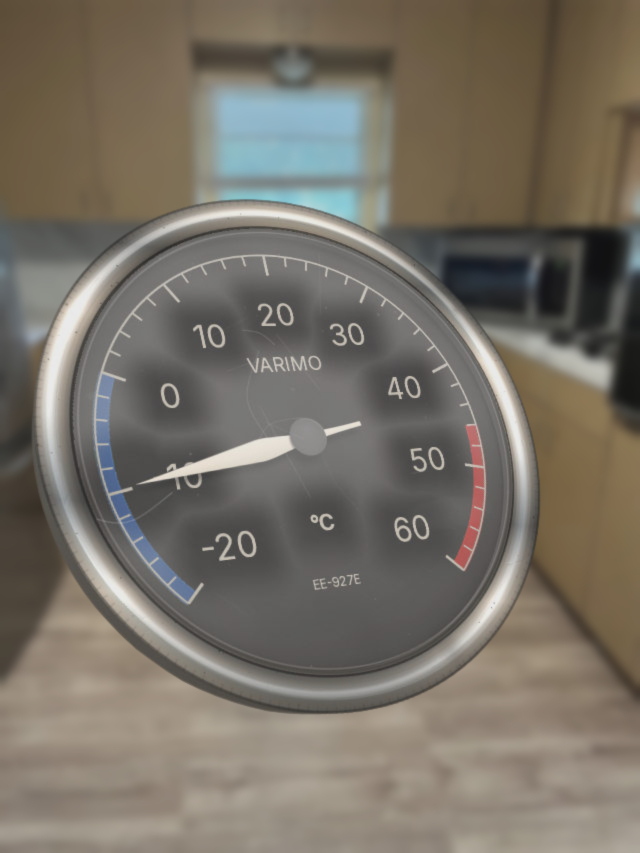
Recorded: °C -10
